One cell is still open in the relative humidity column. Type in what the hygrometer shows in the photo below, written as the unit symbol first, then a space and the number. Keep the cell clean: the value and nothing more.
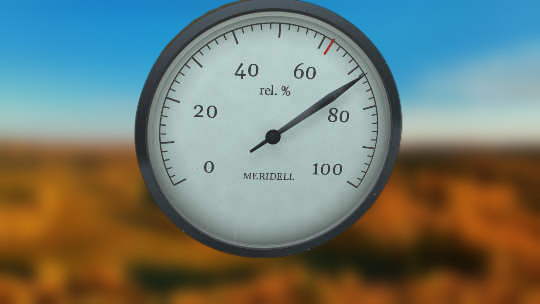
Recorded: % 72
